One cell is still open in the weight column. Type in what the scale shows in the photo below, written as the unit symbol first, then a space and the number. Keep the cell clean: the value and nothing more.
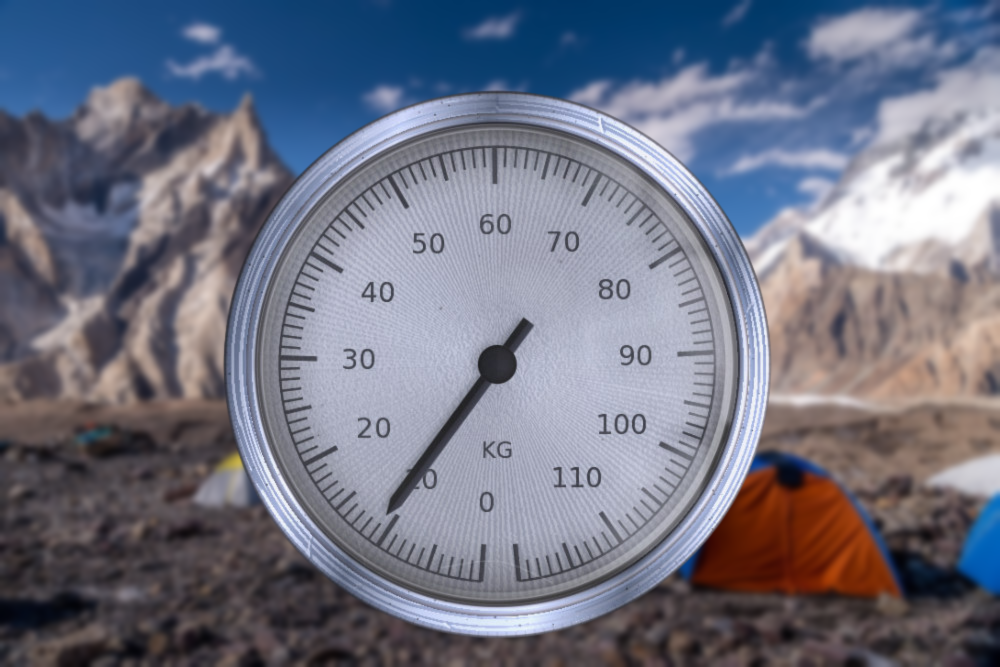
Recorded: kg 11
